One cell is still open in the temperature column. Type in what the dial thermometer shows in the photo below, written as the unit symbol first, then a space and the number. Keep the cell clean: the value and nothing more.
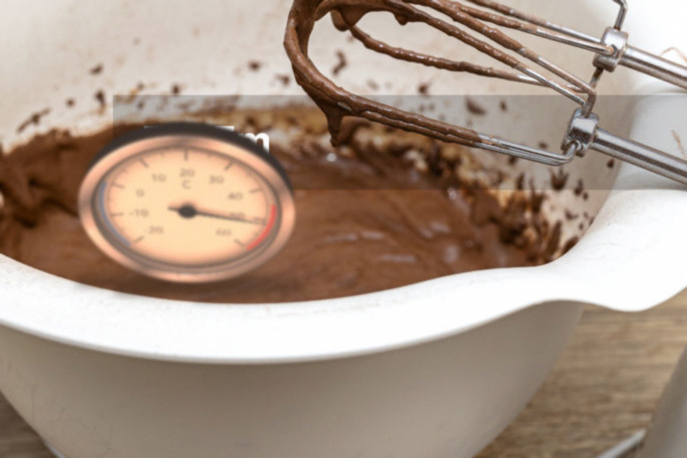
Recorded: °C 50
